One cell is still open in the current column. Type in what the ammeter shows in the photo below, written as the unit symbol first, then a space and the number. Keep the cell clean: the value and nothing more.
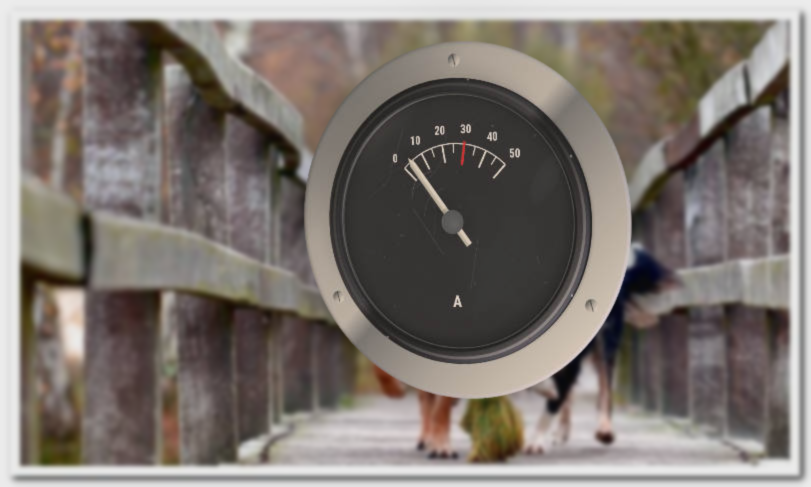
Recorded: A 5
